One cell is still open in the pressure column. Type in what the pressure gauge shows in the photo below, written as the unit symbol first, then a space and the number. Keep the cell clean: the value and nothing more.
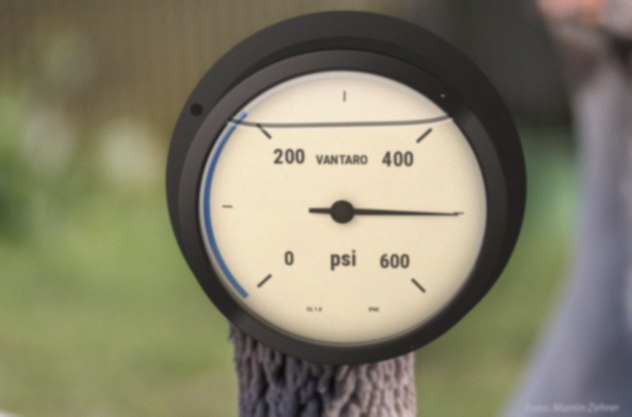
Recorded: psi 500
